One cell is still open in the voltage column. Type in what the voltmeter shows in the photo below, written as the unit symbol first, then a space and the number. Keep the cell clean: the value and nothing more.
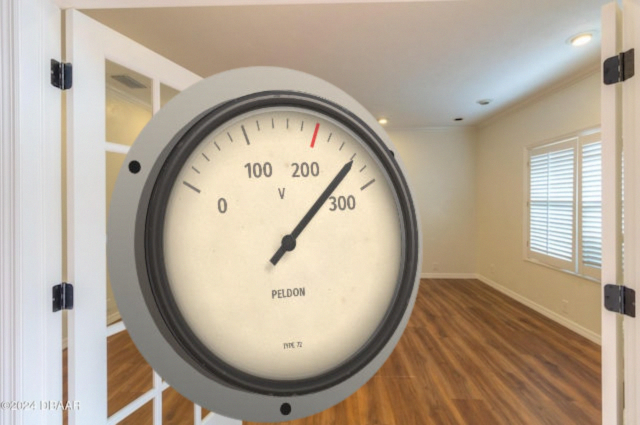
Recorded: V 260
